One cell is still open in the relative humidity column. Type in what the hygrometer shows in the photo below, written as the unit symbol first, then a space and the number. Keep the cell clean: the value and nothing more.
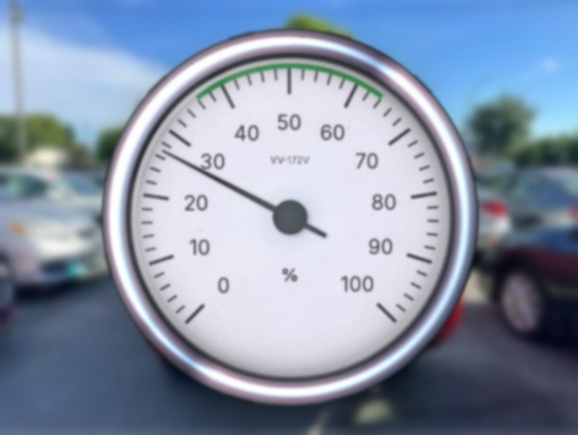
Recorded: % 27
